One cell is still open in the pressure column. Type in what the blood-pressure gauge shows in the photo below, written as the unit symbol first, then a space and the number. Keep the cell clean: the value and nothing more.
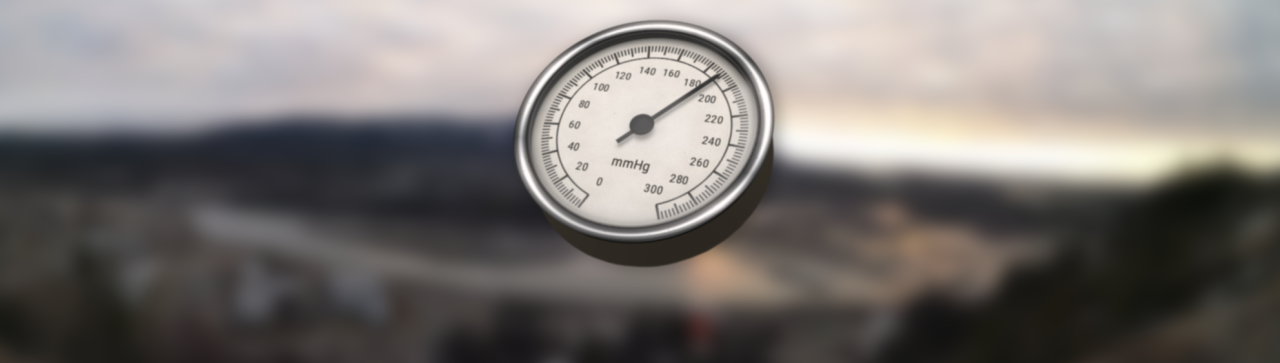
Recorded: mmHg 190
